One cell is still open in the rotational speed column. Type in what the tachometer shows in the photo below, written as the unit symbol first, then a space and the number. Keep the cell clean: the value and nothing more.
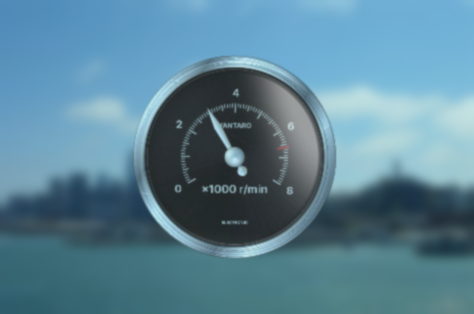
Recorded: rpm 3000
